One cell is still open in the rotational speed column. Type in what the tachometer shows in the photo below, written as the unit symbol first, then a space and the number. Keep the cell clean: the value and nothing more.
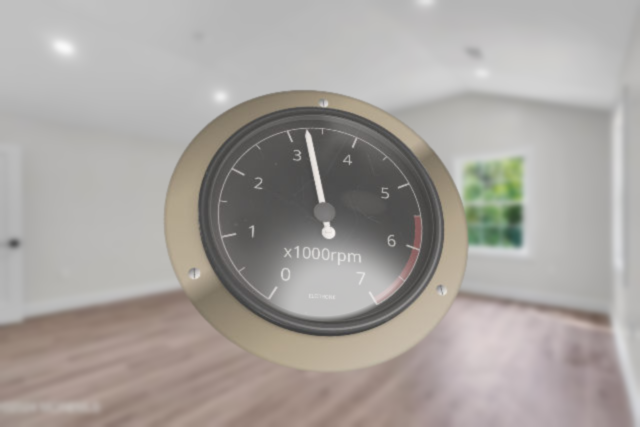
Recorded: rpm 3250
